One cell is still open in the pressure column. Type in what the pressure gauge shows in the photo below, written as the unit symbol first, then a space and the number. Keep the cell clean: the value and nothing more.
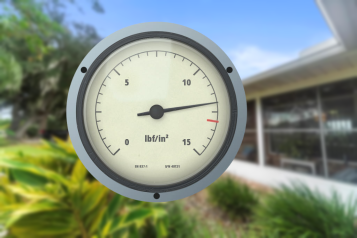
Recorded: psi 12
